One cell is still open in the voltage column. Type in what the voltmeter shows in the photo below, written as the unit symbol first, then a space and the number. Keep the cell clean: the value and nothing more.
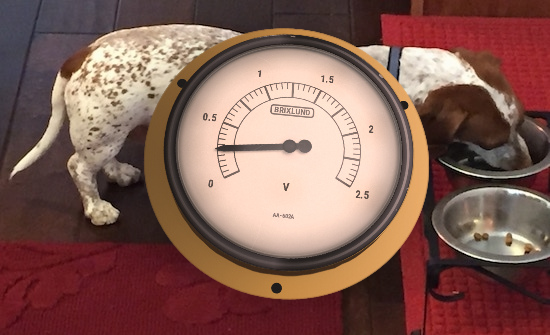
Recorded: V 0.25
